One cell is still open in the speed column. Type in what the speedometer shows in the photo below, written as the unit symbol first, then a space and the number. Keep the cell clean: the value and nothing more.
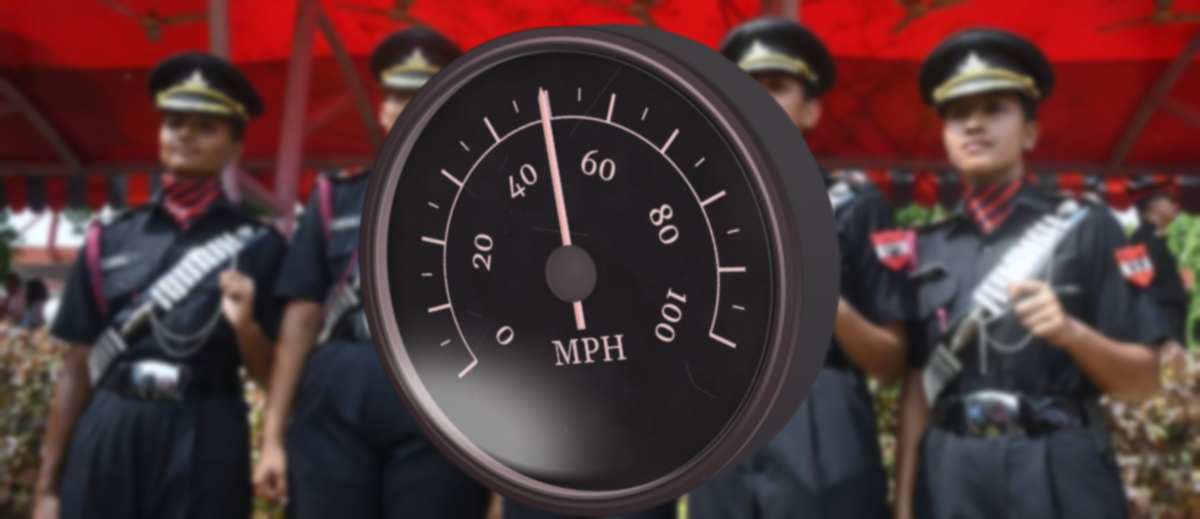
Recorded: mph 50
